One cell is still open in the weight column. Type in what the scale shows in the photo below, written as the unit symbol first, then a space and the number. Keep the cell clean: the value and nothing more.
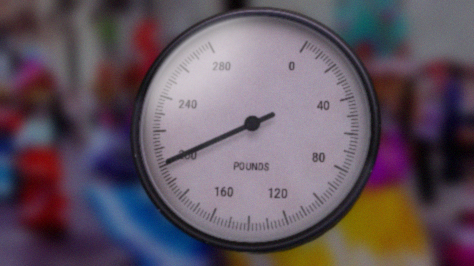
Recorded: lb 200
